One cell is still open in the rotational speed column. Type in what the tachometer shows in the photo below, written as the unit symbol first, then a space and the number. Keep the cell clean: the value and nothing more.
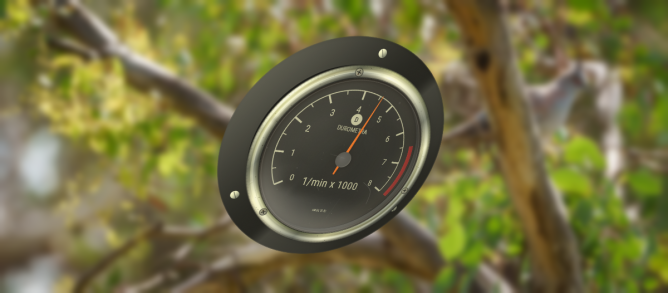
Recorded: rpm 4500
